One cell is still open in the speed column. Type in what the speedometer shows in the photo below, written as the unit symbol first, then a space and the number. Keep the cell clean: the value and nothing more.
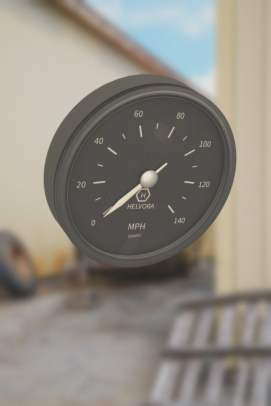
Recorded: mph 0
